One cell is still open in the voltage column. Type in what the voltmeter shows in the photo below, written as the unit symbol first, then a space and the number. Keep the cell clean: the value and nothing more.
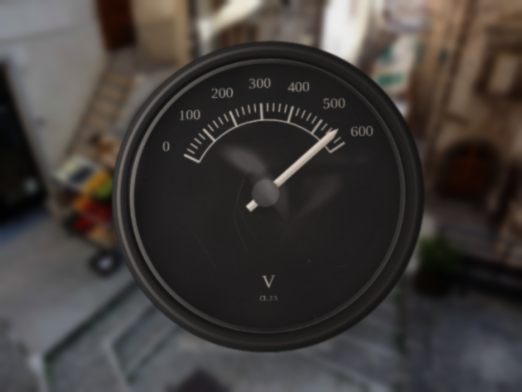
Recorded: V 560
